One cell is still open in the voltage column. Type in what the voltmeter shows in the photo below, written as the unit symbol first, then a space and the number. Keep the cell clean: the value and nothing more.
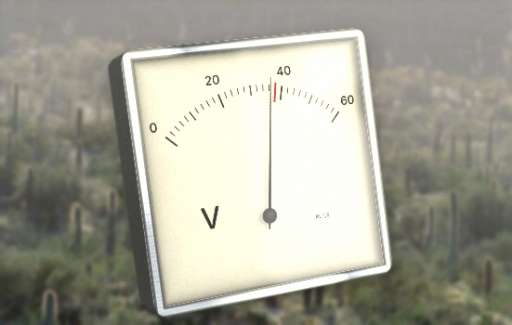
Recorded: V 36
